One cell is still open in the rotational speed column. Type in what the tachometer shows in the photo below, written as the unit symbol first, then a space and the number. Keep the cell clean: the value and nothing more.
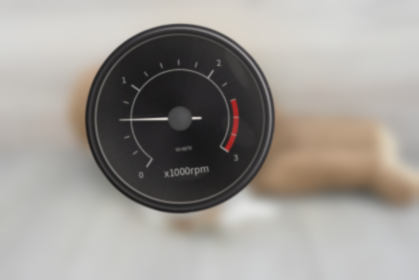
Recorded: rpm 600
